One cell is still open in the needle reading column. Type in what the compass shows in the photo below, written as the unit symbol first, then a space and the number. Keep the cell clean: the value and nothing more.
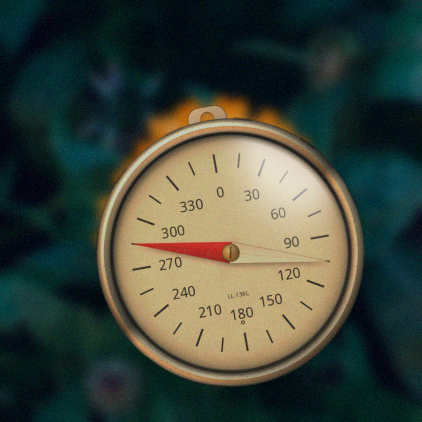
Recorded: ° 285
